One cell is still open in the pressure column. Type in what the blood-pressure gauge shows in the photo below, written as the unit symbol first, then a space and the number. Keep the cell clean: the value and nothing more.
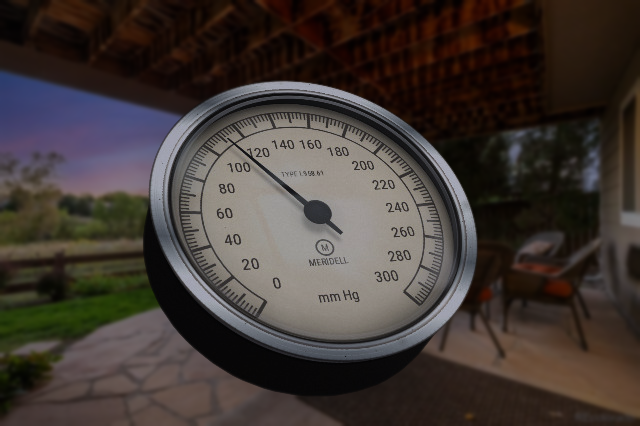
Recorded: mmHg 110
